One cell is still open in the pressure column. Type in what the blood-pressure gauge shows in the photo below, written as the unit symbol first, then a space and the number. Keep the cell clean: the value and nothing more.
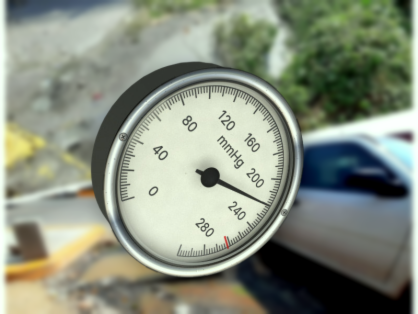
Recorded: mmHg 220
